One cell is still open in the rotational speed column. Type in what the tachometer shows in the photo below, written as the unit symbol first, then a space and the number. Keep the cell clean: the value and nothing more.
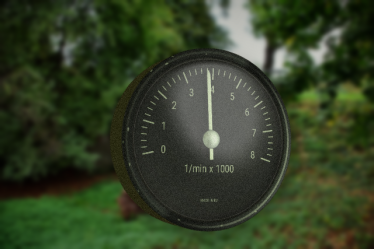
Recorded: rpm 3800
